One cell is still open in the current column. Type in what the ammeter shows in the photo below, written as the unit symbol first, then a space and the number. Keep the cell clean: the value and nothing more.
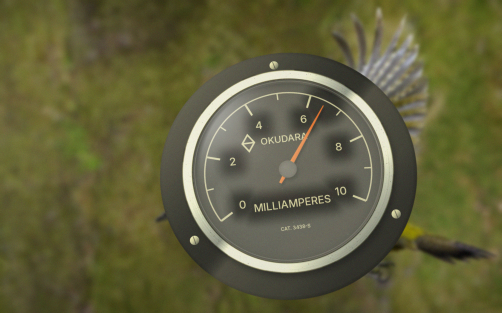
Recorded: mA 6.5
